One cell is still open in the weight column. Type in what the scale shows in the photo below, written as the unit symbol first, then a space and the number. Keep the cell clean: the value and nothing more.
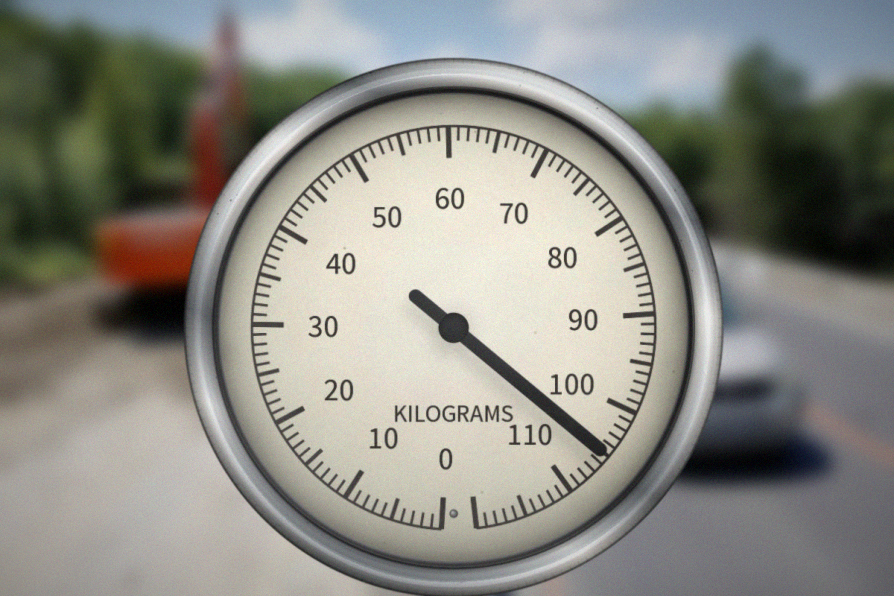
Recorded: kg 105
